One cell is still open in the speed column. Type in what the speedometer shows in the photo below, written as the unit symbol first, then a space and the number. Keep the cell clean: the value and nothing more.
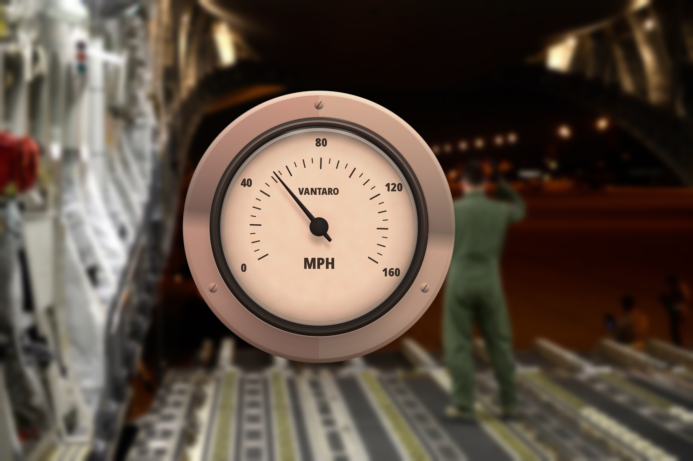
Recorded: mph 52.5
